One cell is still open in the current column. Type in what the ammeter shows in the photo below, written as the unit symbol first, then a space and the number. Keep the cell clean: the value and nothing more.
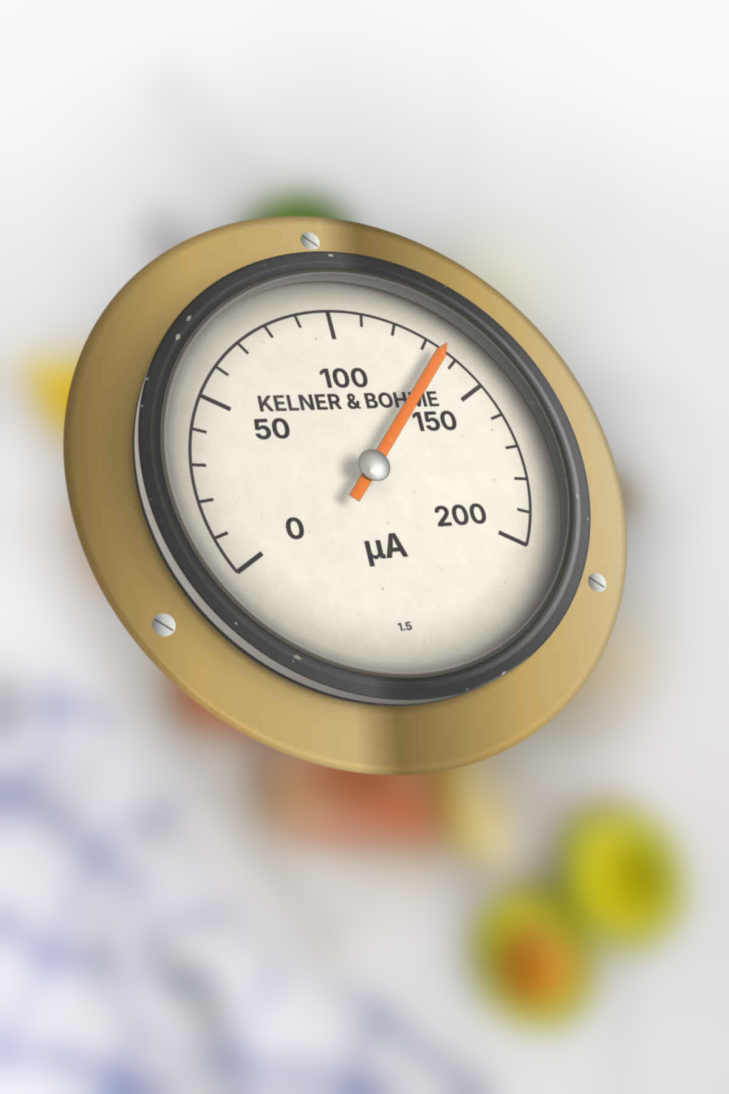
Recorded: µA 135
